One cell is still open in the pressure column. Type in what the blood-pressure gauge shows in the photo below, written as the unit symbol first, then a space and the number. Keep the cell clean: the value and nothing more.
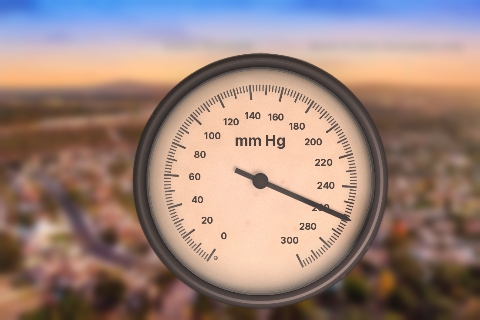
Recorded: mmHg 260
